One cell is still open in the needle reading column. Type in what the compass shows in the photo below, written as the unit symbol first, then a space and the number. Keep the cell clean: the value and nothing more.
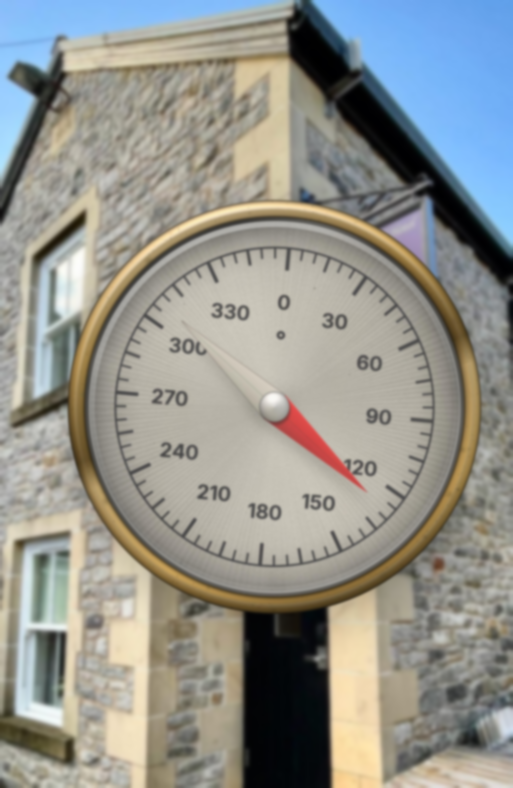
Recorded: ° 127.5
